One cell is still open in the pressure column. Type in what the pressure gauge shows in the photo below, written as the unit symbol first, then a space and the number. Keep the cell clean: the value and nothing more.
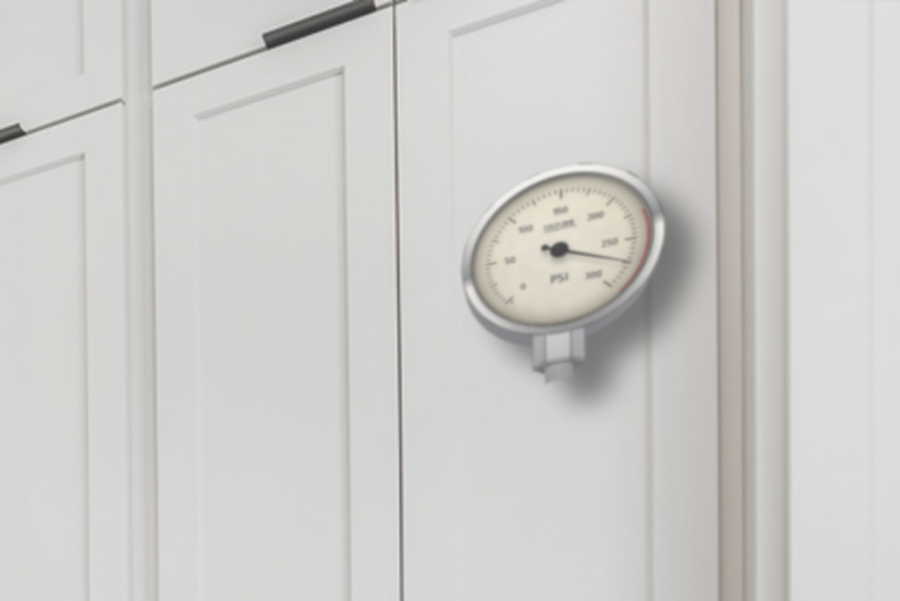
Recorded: psi 275
